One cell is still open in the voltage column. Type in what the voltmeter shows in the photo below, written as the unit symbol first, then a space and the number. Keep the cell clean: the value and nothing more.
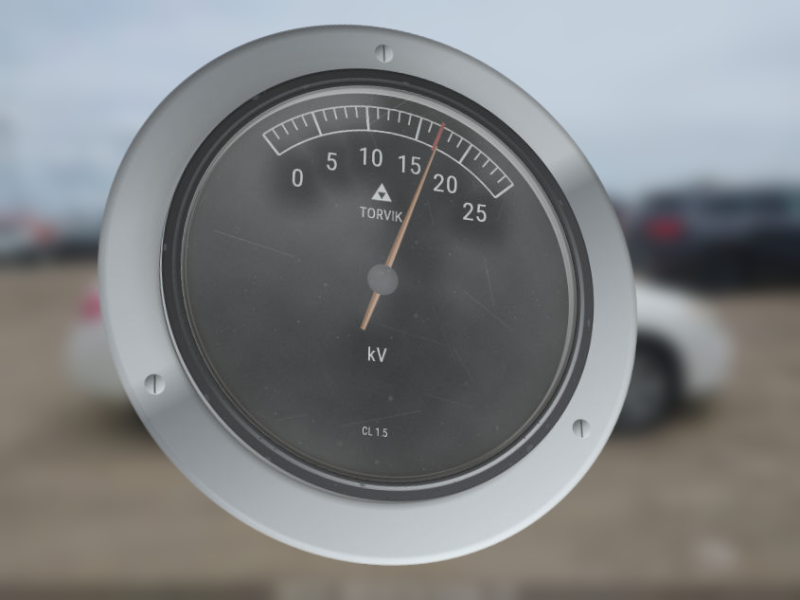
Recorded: kV 17
